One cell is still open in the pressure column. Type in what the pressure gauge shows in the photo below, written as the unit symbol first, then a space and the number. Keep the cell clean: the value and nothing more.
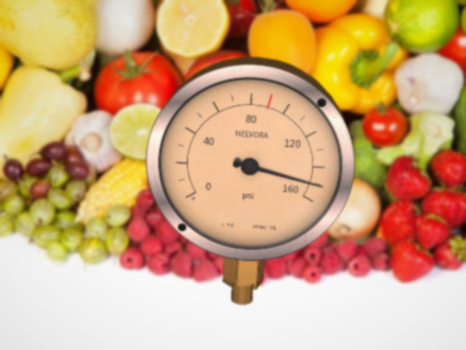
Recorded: psi 150
